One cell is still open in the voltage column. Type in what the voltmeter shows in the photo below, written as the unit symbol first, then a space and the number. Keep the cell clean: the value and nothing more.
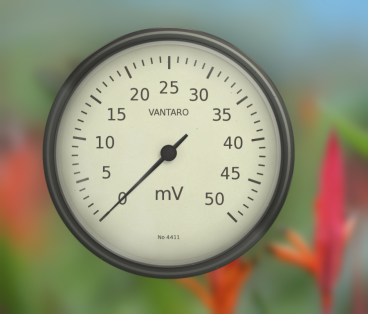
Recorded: mV 0
